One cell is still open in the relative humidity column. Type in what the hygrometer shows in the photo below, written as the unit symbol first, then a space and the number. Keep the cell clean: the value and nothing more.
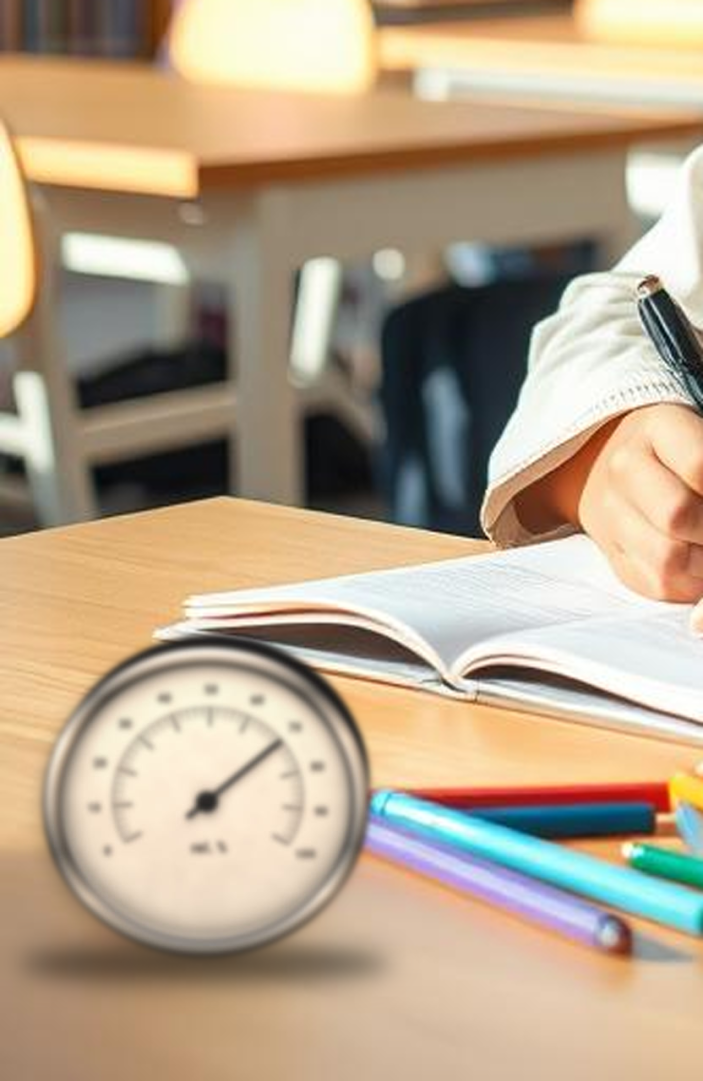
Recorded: % 70
